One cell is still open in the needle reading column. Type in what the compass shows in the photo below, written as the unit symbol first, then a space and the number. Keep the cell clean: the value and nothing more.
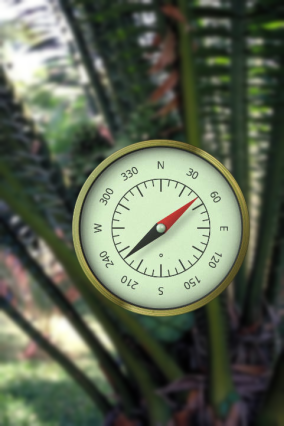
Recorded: ° 50
